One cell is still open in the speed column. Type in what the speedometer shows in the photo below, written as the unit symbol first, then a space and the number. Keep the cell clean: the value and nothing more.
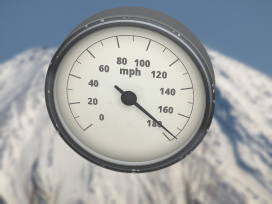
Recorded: mph 175
